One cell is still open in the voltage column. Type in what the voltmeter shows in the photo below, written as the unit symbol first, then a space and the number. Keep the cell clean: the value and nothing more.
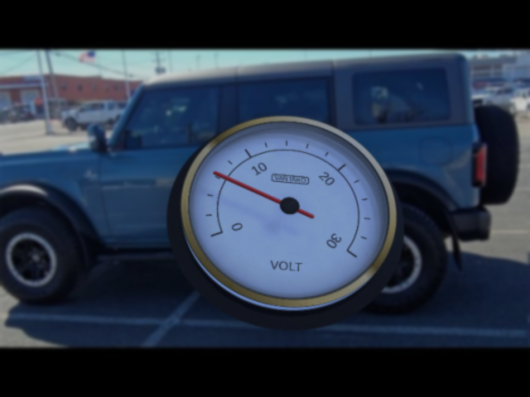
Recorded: V 6
